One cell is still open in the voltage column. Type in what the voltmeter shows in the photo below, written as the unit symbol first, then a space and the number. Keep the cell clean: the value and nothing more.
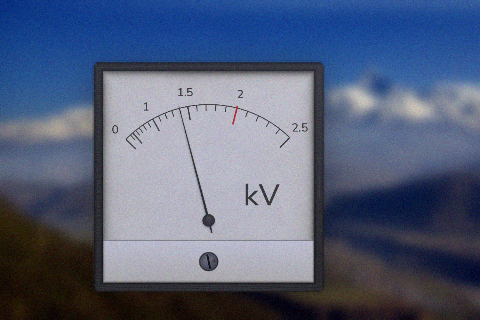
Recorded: kV 1.4
